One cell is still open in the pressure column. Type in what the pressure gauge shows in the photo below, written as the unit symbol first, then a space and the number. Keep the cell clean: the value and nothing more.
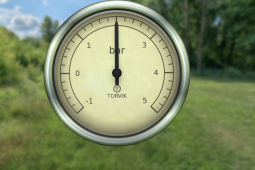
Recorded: bar 2
